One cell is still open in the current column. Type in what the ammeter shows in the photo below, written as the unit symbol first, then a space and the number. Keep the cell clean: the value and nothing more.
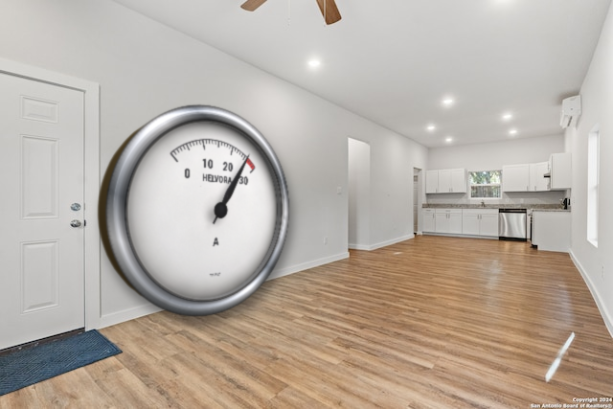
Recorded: A 25
